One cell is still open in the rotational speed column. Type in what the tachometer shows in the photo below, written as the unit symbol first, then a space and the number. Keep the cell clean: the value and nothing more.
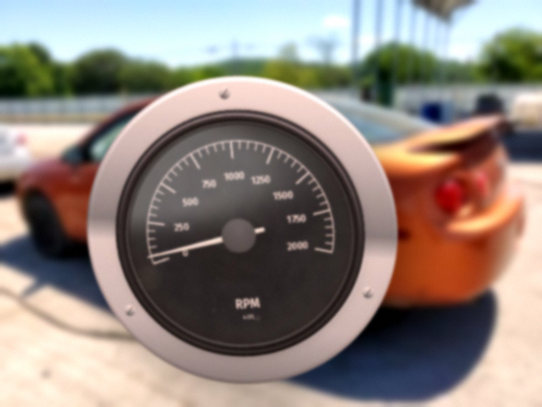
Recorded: rpm 50
